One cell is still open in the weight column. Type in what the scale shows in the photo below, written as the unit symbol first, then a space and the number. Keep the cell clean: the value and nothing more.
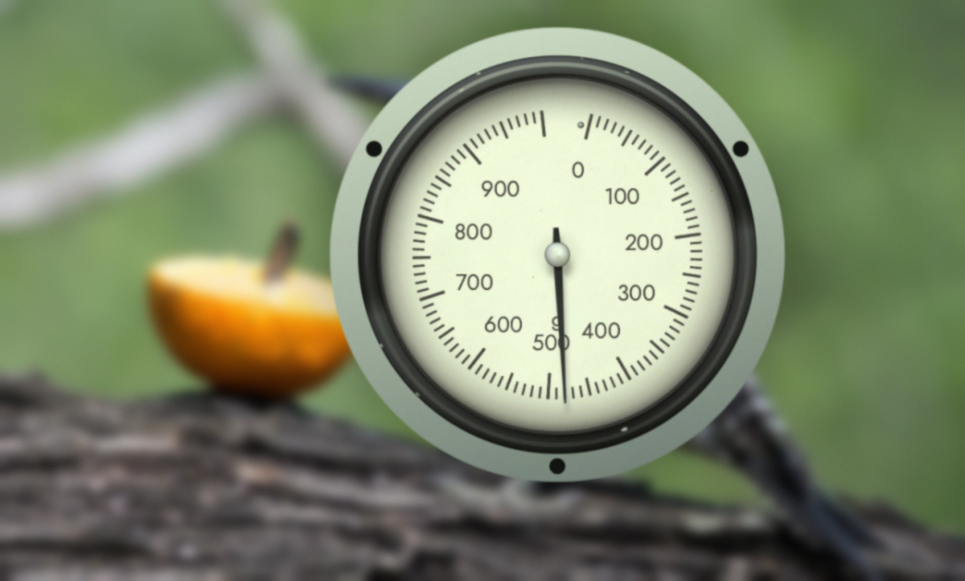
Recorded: g 480
